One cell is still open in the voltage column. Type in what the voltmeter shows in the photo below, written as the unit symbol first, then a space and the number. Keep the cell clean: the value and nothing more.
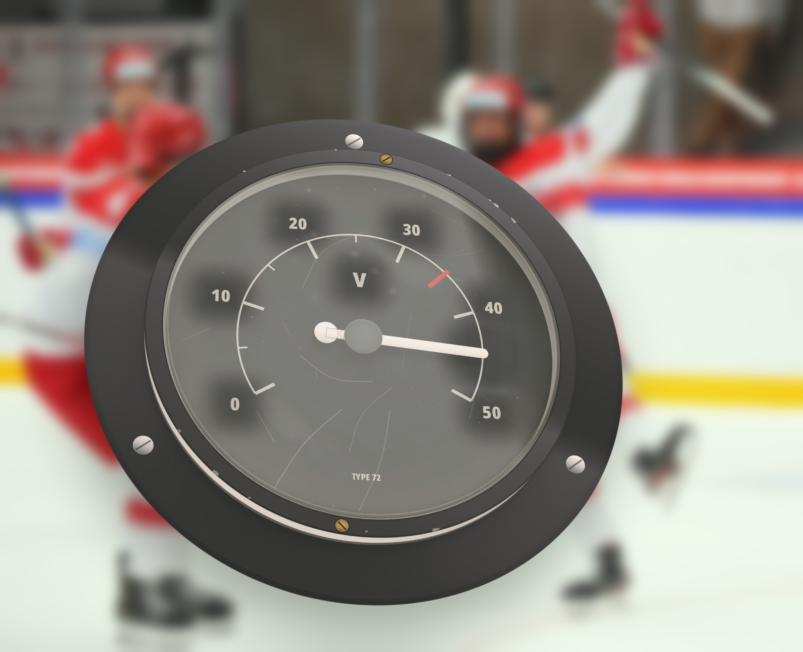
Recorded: V 45
